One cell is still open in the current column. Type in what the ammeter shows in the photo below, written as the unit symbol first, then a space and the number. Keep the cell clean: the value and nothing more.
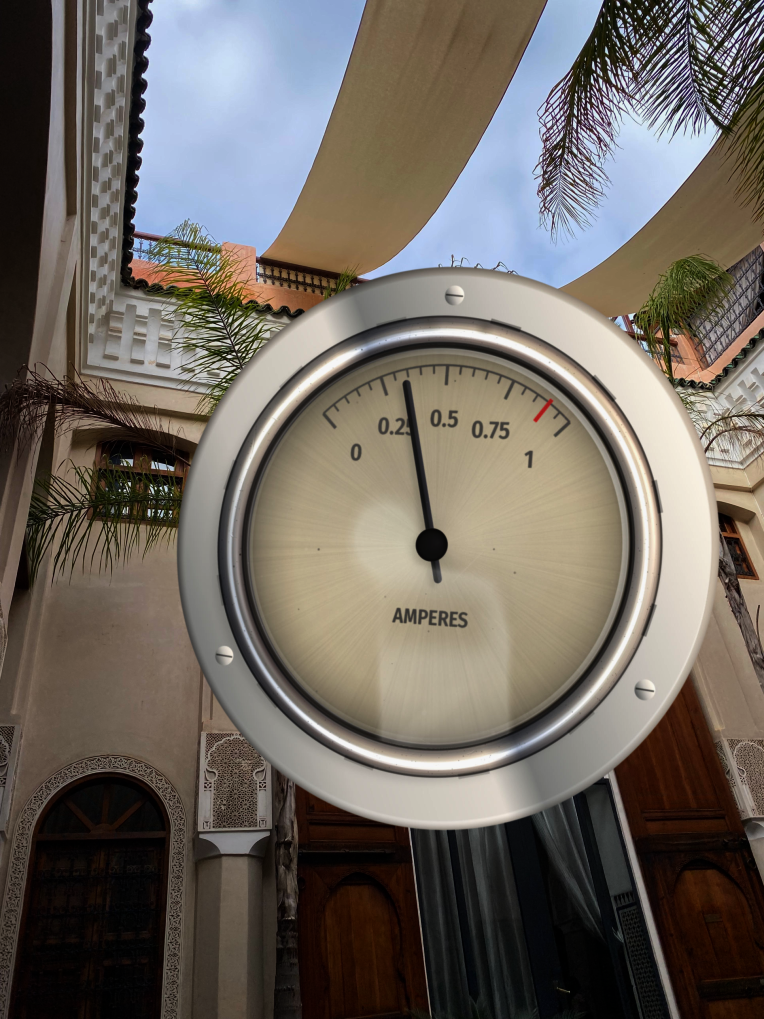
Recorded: A 0.35
